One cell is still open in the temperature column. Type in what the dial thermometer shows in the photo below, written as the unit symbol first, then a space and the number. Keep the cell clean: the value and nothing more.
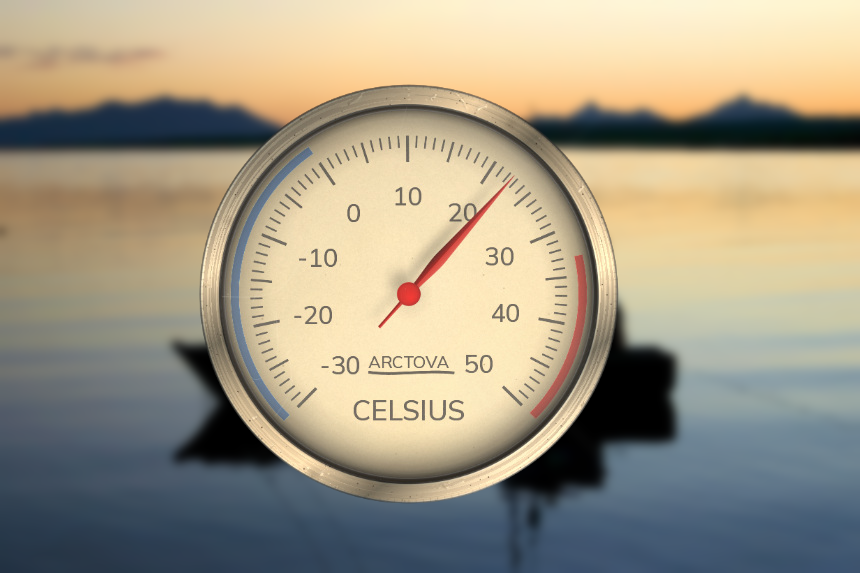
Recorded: °C 22.5
